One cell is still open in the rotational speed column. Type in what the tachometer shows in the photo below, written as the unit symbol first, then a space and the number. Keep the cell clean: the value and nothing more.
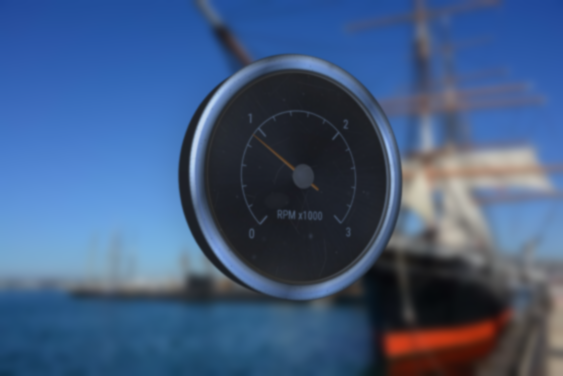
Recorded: rpm 900
